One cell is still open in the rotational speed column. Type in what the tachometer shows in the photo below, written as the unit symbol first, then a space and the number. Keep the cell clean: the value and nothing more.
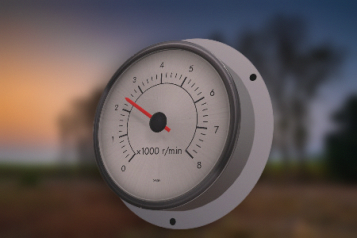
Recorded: rpm 2400
